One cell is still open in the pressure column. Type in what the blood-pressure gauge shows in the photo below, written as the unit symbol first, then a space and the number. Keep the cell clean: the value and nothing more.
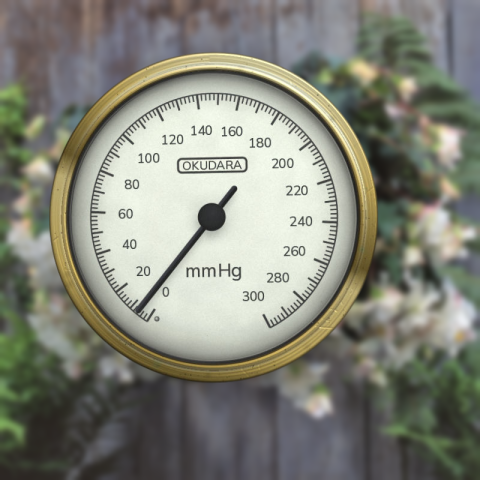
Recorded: mmHg 6
